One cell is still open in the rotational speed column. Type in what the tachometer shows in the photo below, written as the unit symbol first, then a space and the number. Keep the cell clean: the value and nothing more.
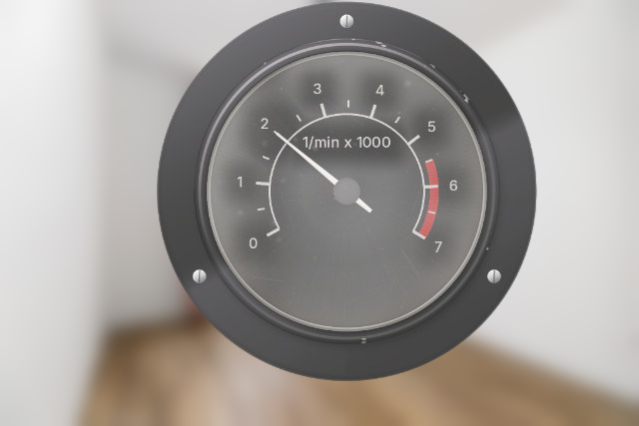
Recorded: rpm 2000
